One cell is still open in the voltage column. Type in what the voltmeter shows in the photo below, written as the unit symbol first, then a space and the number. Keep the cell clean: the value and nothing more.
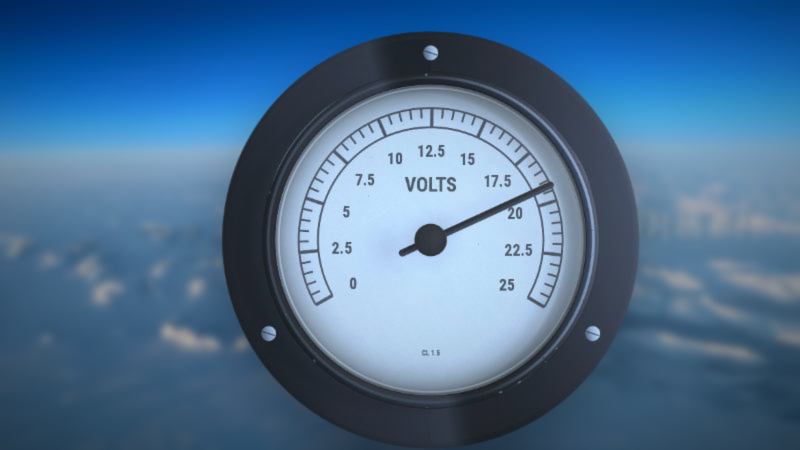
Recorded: V 19.25
